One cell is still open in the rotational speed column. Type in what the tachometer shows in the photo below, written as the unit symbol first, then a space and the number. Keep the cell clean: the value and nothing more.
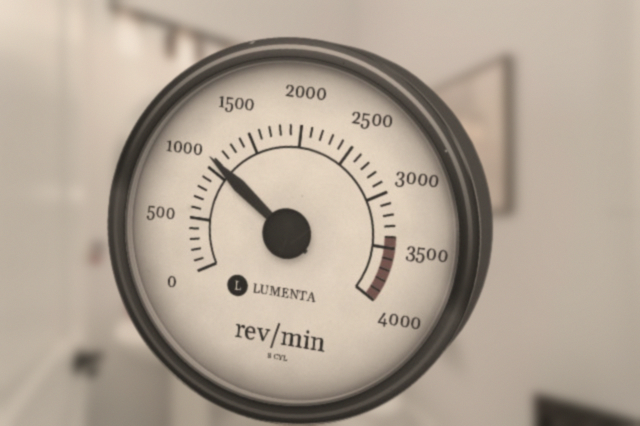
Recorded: rpm 1100
